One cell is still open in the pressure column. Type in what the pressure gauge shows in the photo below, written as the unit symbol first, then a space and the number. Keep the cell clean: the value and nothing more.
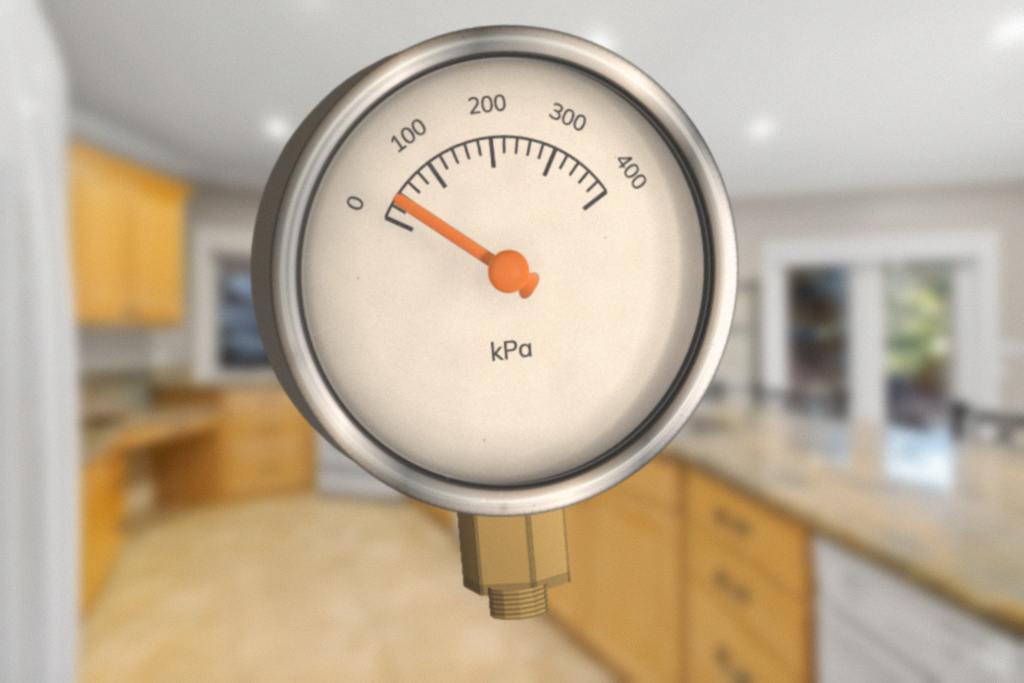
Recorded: kPa 30
